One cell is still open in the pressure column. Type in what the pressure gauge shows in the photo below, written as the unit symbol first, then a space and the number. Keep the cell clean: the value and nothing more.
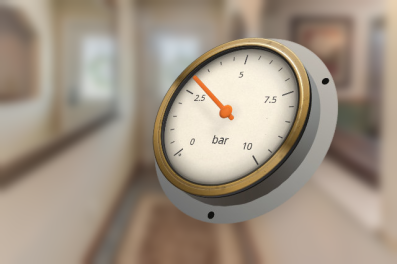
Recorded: bar 3
